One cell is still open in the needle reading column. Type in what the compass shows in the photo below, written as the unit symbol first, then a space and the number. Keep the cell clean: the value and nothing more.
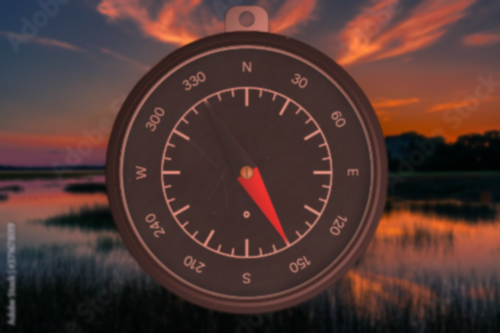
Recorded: ° 150
